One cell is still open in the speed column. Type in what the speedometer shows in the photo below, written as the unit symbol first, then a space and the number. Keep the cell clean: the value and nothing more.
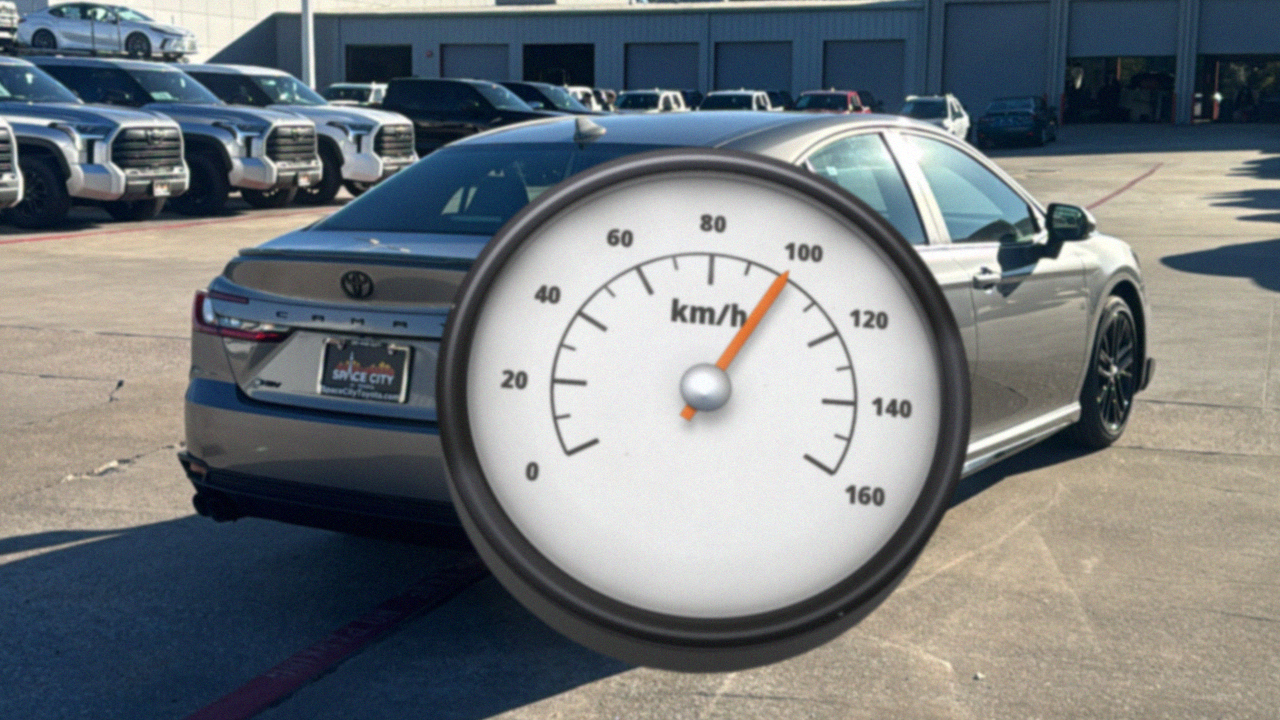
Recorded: km/h 100
